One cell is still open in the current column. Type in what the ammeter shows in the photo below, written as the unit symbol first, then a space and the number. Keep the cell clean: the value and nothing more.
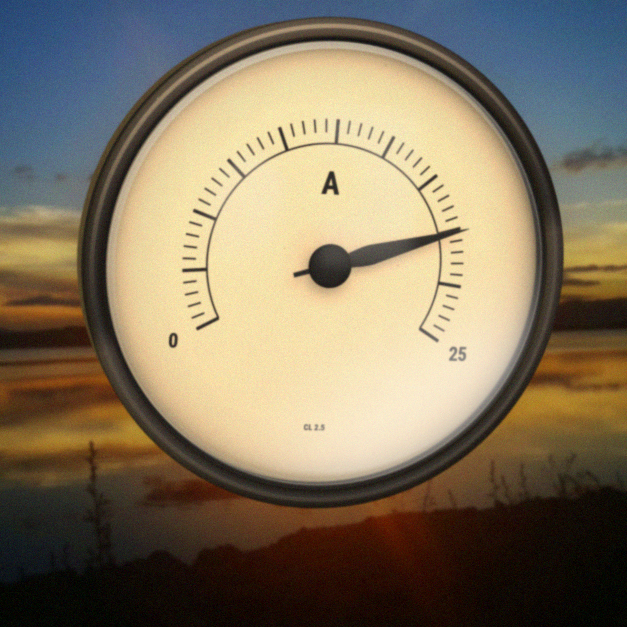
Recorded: A 20
